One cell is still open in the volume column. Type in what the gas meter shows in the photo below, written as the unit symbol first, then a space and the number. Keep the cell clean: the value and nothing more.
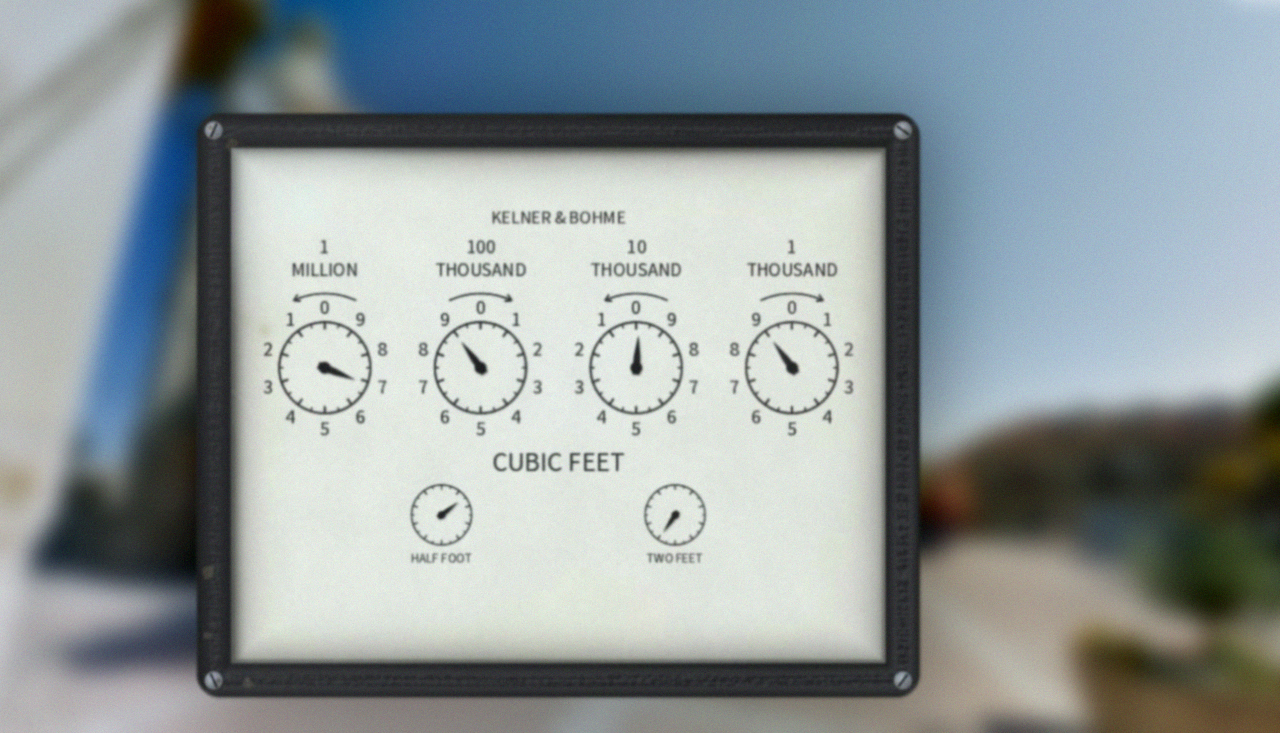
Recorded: ft³ 689900
